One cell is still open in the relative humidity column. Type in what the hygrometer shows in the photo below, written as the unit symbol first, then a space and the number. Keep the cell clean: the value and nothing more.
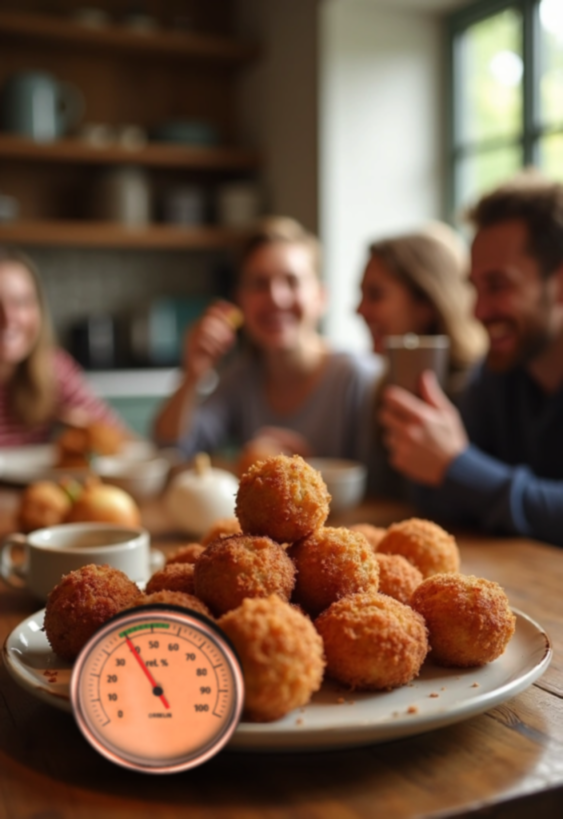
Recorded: % 40
